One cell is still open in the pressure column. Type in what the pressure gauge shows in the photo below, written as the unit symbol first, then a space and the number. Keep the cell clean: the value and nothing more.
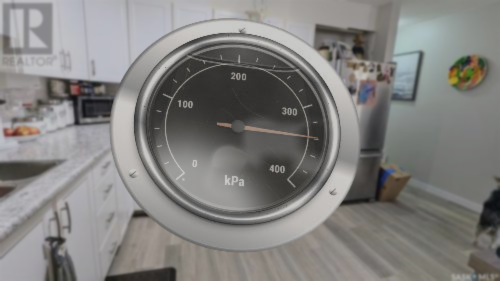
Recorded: kPa 340
